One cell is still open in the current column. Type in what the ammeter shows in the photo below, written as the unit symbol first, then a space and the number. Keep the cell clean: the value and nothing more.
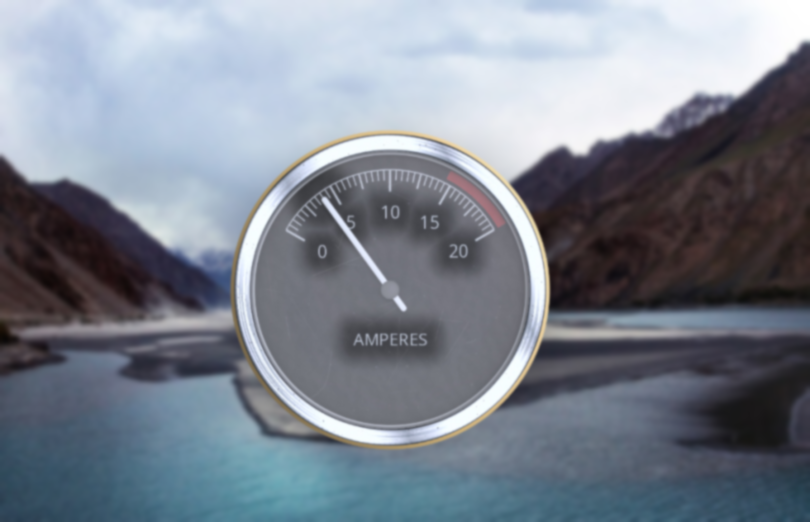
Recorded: A 4
